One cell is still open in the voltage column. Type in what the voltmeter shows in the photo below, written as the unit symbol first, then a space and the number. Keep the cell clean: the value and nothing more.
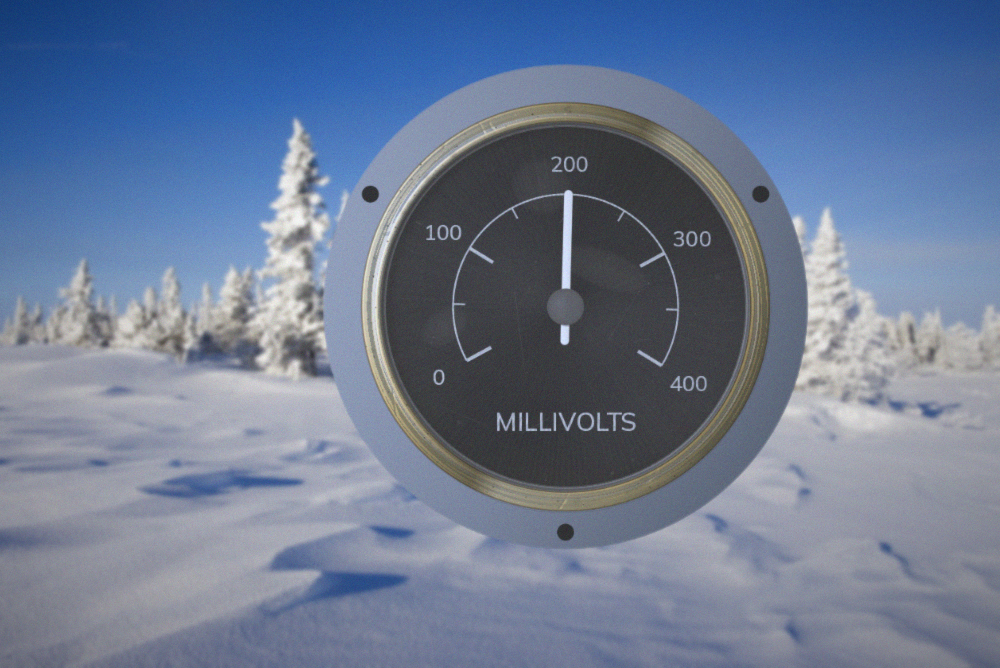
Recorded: mV 200
